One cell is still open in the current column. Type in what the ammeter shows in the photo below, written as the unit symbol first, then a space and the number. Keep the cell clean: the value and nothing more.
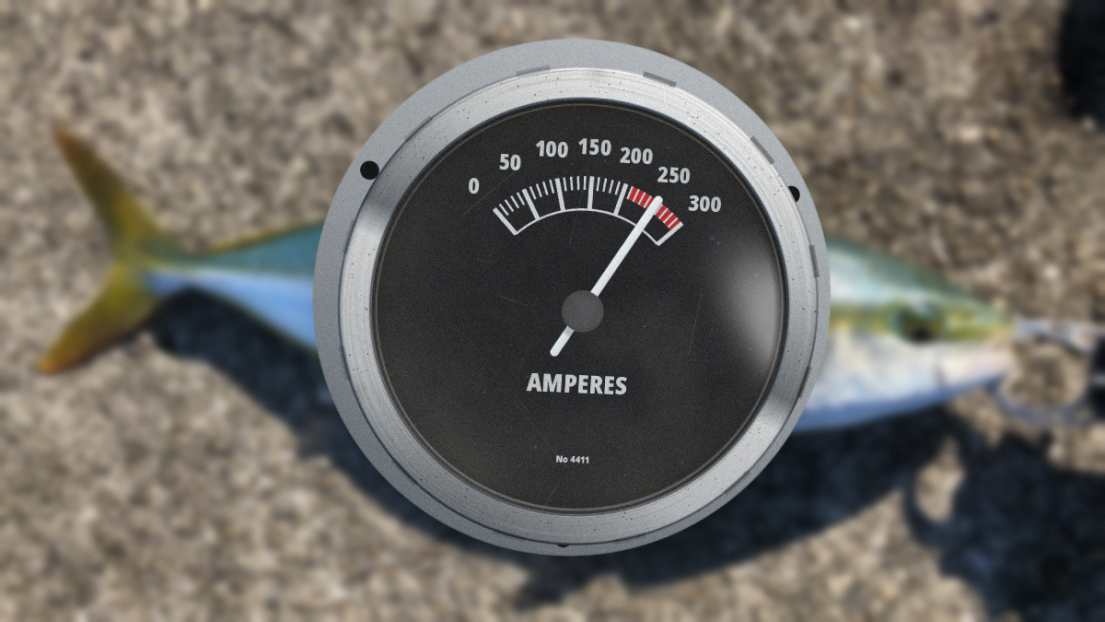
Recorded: A 250
